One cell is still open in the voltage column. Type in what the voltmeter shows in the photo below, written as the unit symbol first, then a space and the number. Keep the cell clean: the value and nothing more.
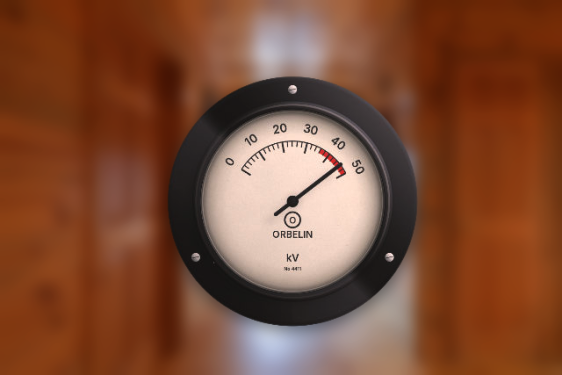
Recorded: kV 46
